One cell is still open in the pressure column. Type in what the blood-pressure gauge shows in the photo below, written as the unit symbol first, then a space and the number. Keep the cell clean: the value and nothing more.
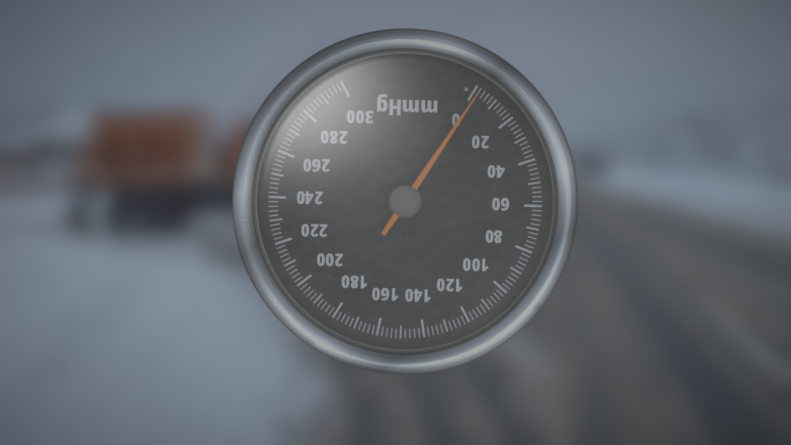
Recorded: mmHg 2
